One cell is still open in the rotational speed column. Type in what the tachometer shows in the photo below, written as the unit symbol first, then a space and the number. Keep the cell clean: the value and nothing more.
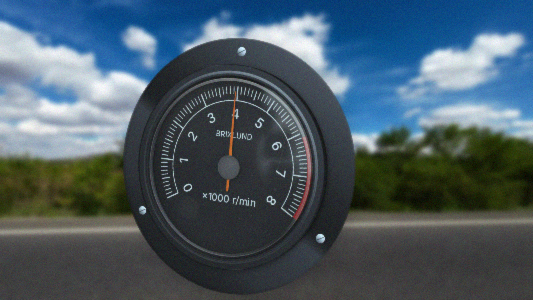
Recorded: rpm 4000
